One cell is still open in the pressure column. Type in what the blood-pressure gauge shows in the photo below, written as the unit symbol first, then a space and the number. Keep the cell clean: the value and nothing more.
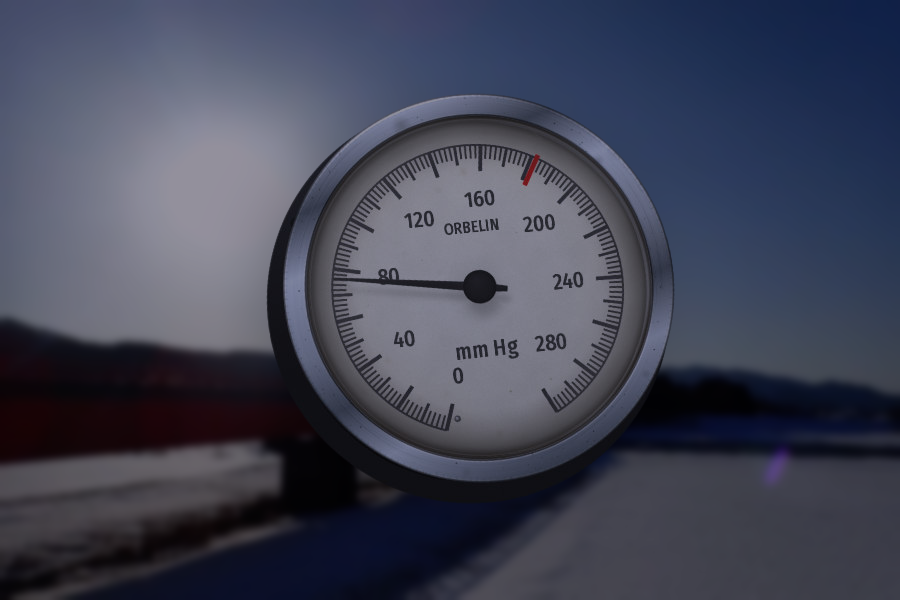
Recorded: mmHg 76
